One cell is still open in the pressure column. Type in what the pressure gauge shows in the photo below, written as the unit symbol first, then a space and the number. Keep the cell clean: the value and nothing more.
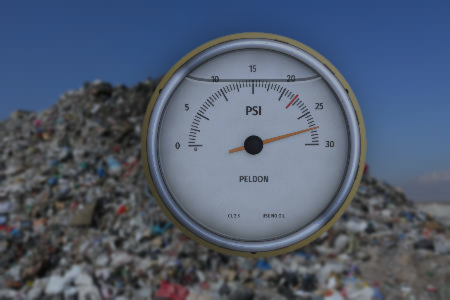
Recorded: psi 27.5
